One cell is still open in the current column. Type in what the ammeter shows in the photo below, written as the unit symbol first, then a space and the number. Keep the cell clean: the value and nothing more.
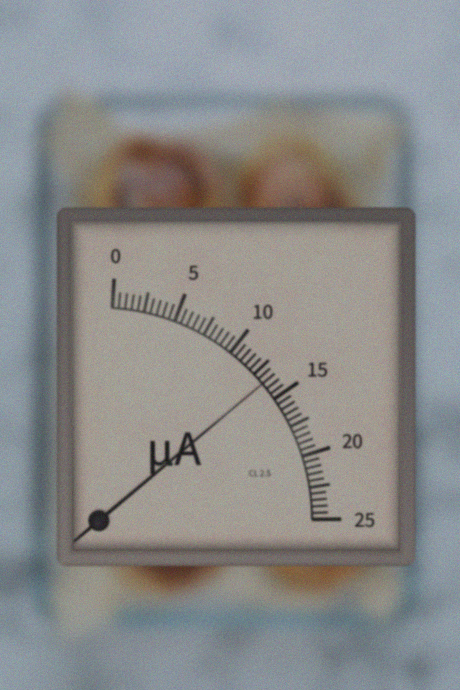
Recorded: µA 13.5
